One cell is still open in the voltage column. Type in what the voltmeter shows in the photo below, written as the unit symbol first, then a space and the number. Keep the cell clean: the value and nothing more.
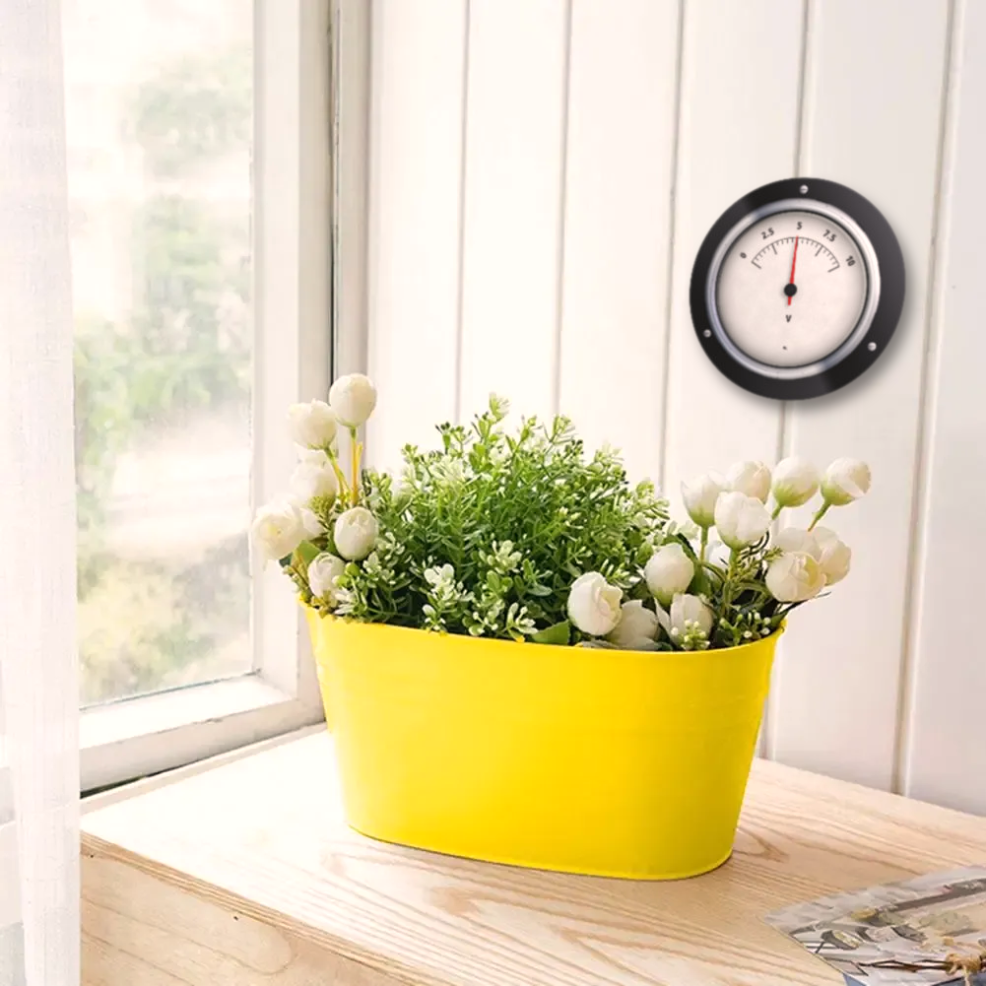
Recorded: V 5
